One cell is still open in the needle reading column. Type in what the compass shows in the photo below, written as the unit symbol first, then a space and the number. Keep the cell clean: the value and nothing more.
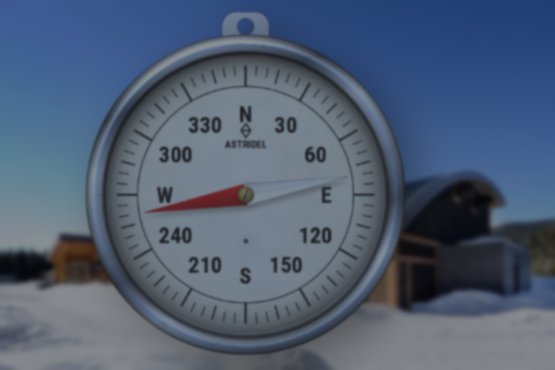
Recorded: ° 260
